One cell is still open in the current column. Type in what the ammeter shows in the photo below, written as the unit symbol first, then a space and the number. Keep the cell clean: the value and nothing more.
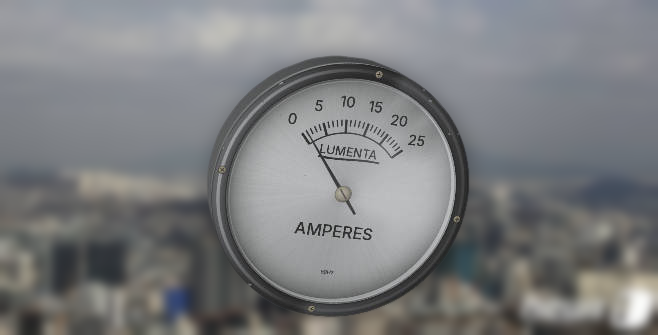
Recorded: A 1
